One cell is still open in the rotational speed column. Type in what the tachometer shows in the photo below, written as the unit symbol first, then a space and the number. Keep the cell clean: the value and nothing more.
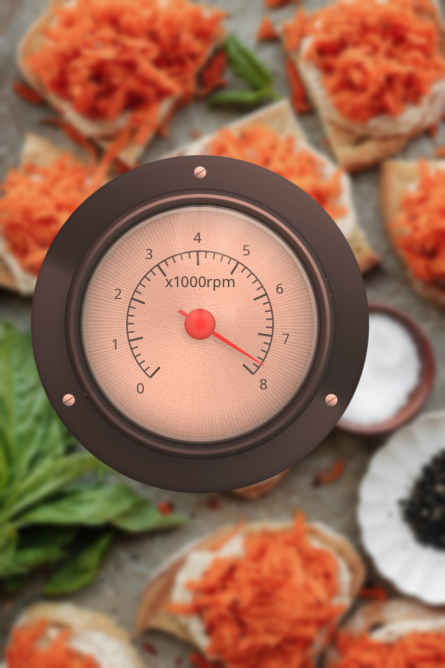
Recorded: rpm 7700
